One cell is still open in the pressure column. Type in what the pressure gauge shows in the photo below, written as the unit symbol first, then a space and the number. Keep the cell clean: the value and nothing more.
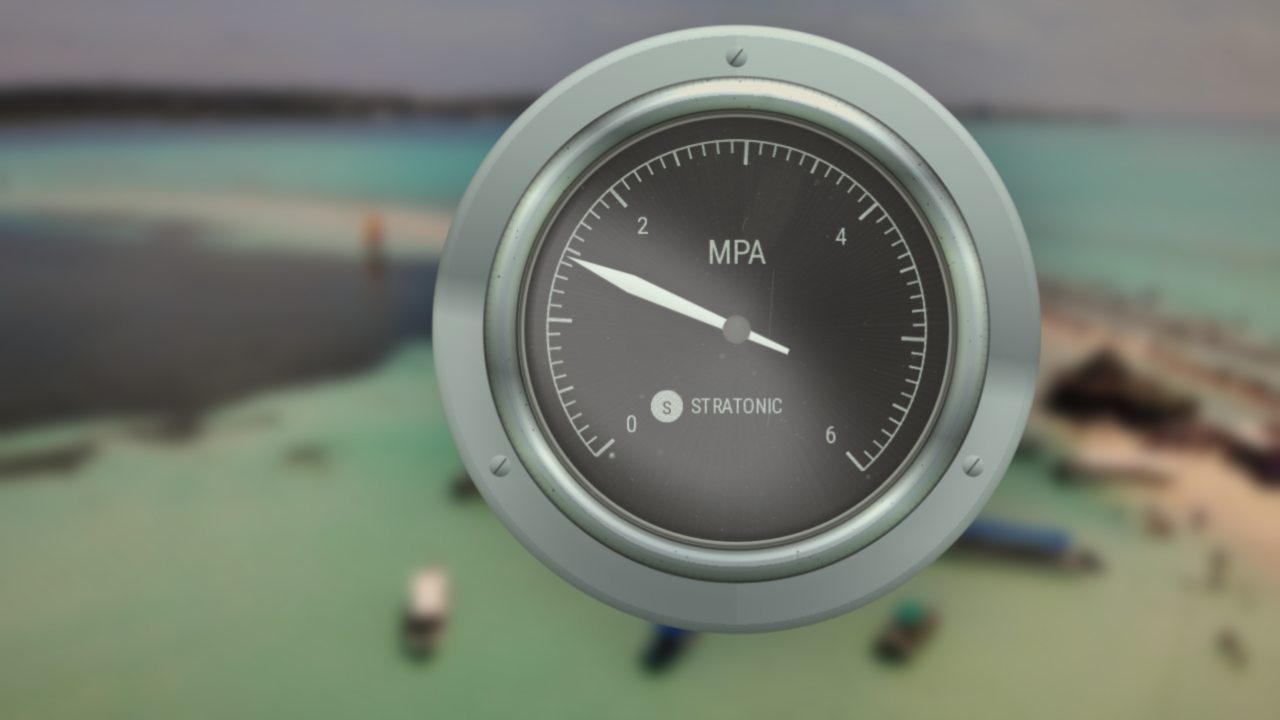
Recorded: MPa 1.45
